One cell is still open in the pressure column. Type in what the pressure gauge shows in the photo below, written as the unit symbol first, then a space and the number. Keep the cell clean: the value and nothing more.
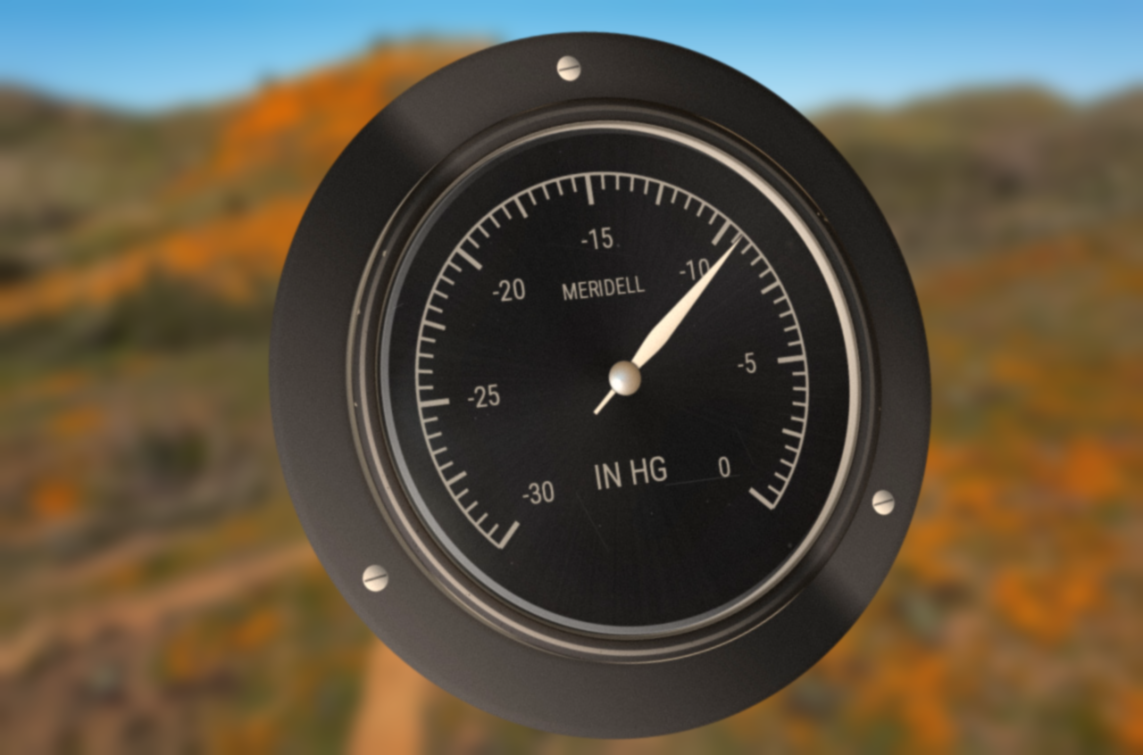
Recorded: inHg -9.5
